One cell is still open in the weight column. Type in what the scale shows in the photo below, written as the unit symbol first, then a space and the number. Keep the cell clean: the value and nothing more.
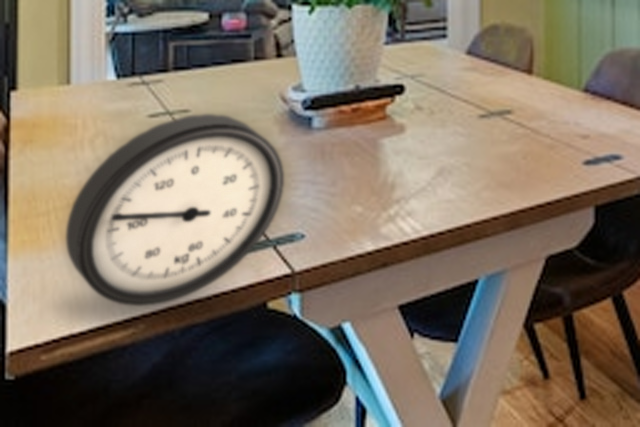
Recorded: kg 105
